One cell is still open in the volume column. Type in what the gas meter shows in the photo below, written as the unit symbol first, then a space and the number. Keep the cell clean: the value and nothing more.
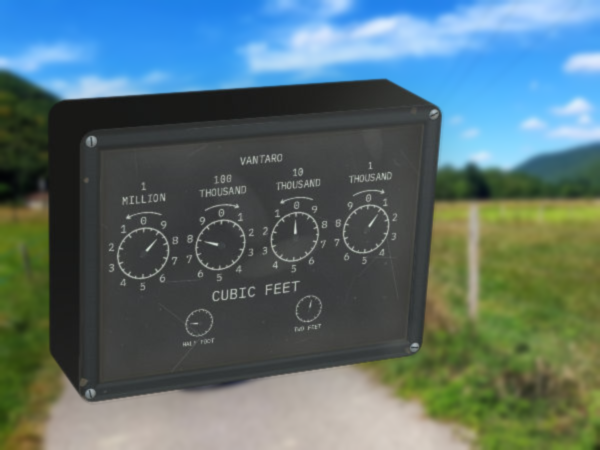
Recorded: ft³ 880100
